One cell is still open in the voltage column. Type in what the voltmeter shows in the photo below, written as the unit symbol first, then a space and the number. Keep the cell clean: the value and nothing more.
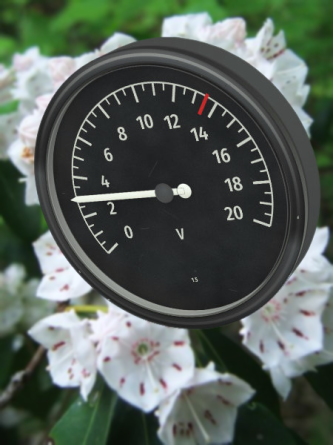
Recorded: V 3
